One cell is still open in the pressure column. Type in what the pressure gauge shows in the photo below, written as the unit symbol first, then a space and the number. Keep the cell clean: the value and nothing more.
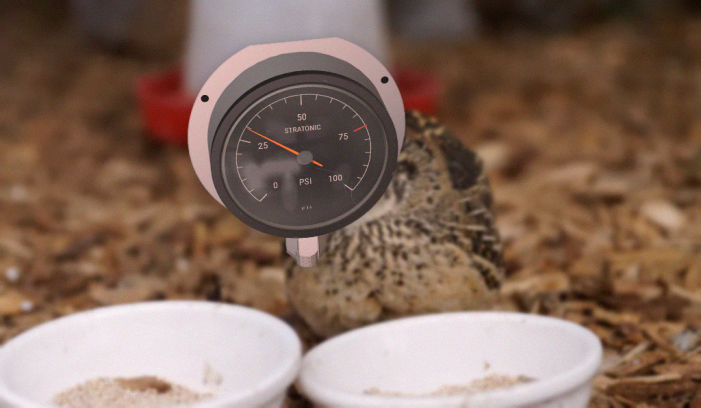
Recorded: psi 30
